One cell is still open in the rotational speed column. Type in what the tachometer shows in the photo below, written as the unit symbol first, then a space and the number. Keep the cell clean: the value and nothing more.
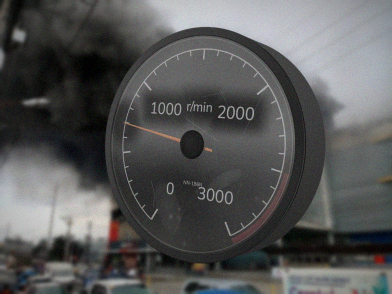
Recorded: rpm 700
